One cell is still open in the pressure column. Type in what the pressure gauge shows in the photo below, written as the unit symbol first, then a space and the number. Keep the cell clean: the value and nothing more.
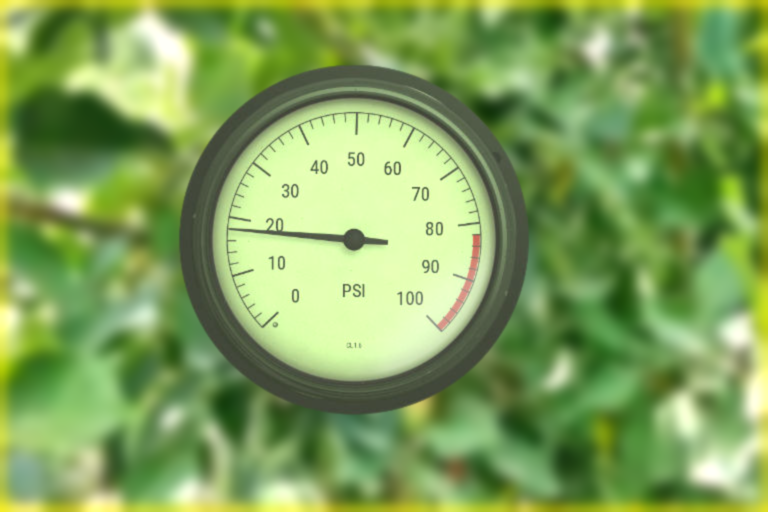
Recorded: psi 18
